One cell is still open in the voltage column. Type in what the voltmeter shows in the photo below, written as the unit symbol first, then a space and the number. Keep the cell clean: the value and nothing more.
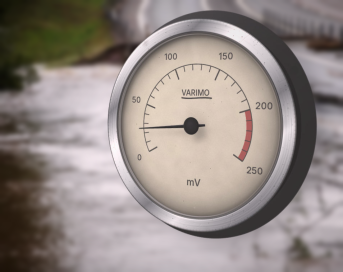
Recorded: mV 25
